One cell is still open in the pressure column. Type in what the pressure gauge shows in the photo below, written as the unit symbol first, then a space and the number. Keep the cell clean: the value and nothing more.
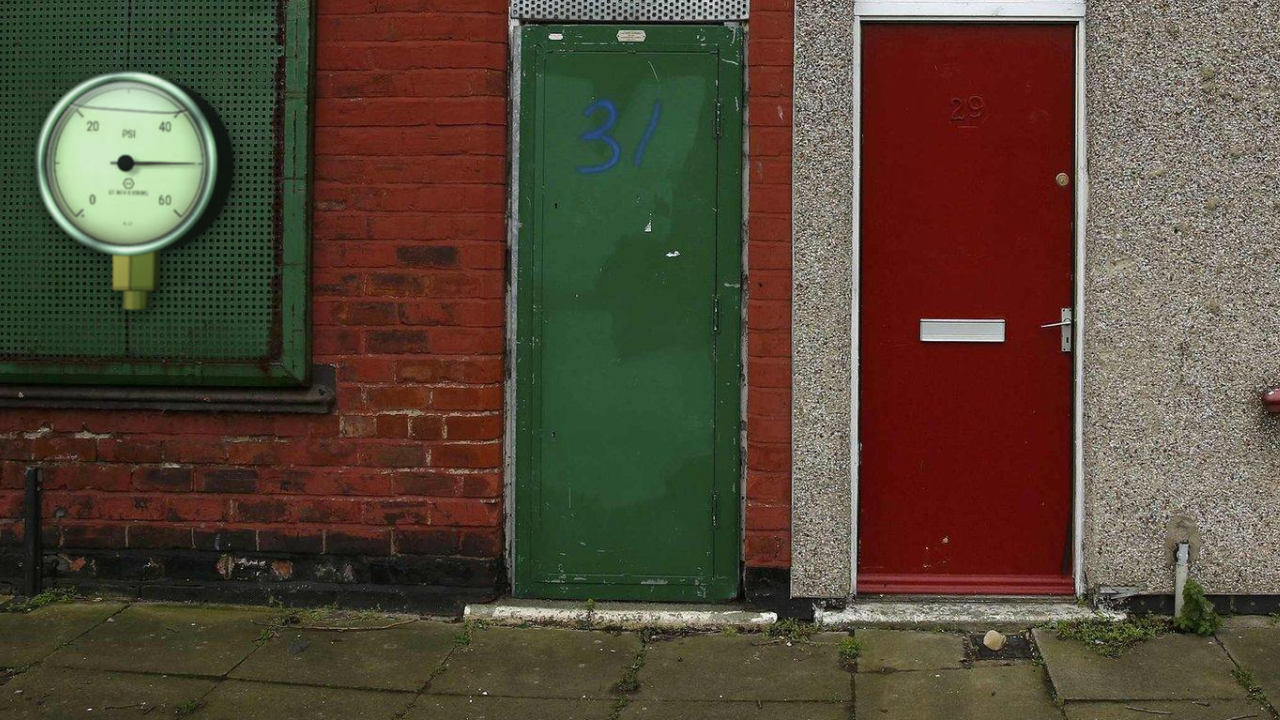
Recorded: psi 50
